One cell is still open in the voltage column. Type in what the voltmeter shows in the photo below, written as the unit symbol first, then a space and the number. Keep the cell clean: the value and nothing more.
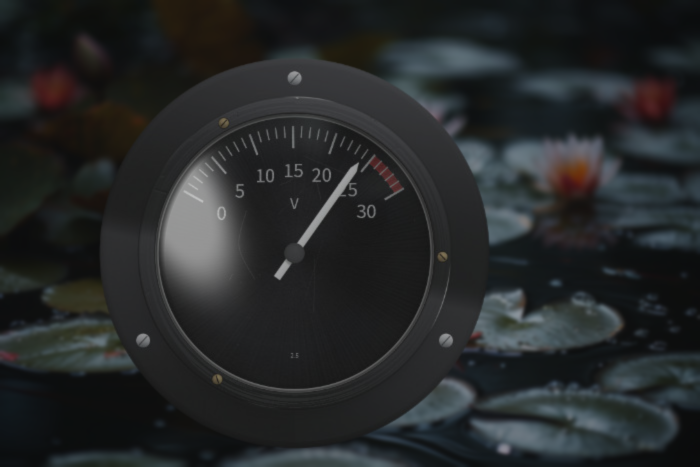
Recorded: V 24
